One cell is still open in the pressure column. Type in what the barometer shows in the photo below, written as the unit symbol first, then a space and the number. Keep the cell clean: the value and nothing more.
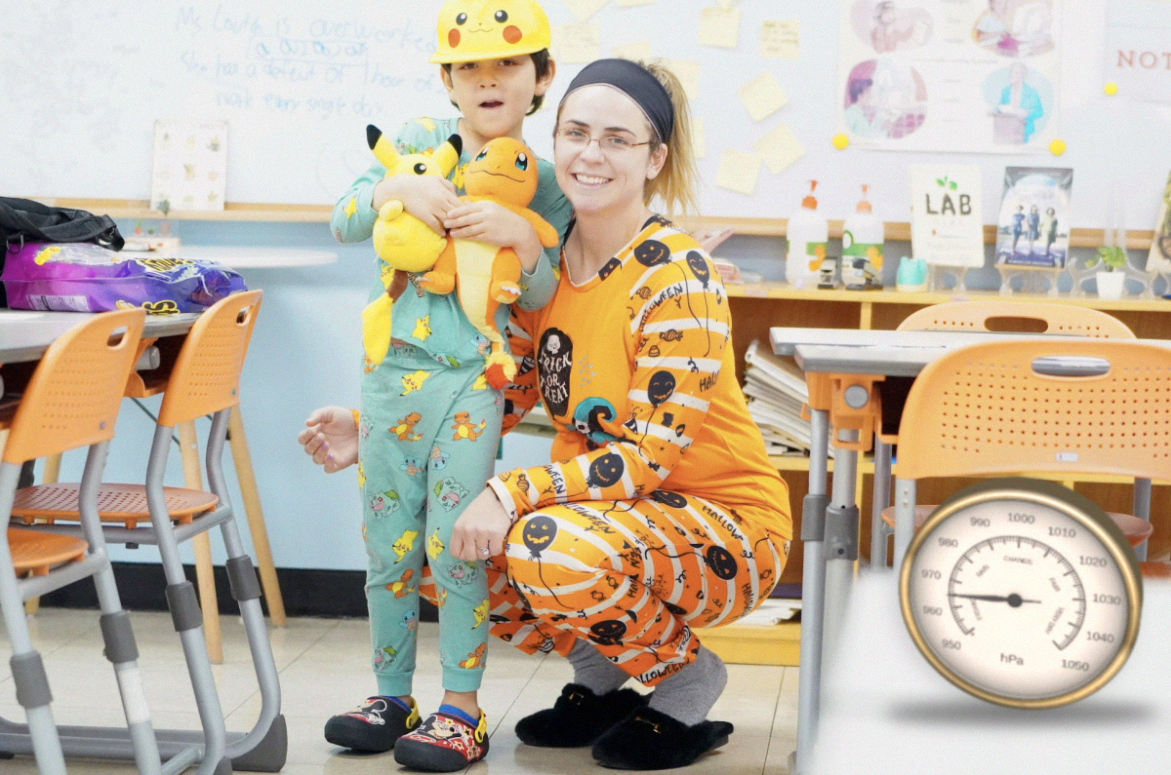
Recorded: hPa 965
